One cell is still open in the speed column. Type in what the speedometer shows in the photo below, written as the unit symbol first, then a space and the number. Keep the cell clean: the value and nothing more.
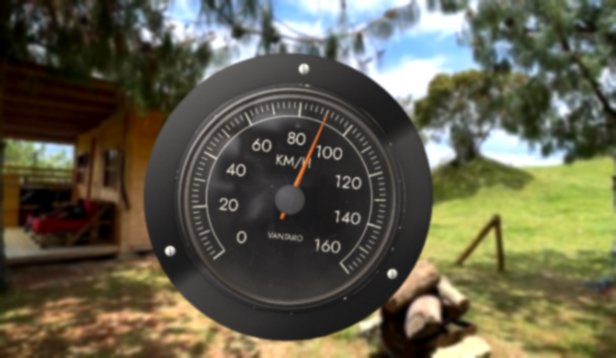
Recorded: km/h 90
